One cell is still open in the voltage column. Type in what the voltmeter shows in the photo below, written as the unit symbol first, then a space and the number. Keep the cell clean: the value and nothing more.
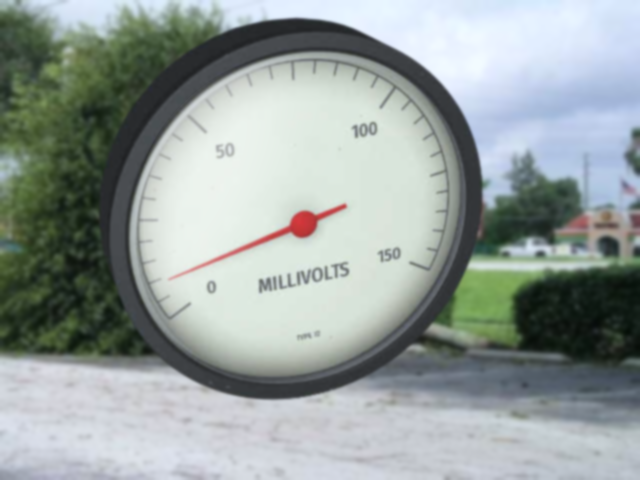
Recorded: mV 10
